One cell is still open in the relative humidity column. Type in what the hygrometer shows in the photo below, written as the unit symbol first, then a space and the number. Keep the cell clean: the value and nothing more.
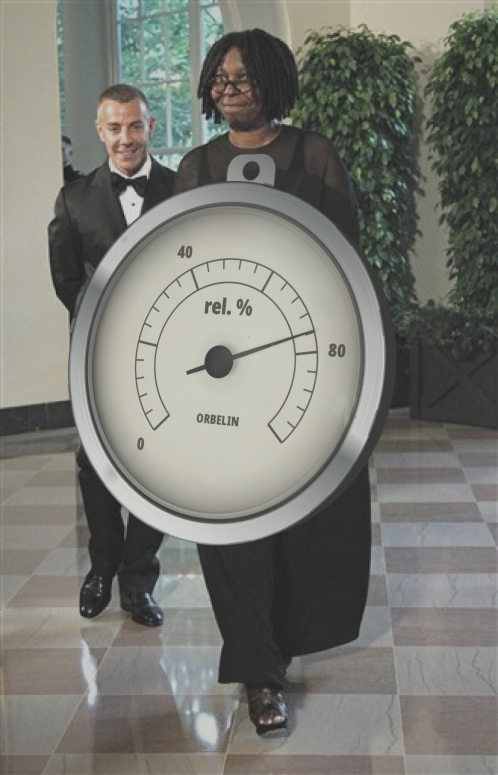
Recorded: % 76
